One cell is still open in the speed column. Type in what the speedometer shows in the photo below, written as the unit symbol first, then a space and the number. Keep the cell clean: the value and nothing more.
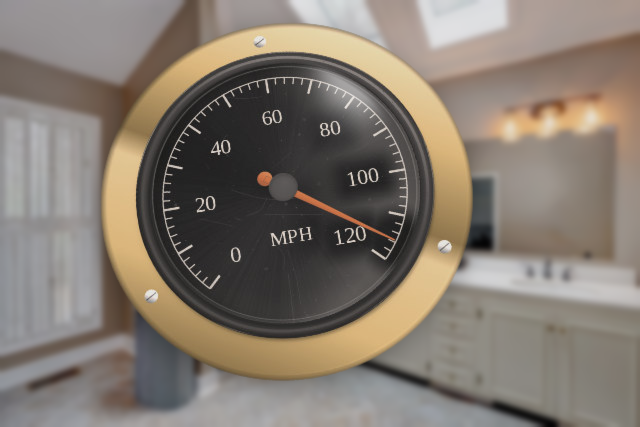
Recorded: mph 116
